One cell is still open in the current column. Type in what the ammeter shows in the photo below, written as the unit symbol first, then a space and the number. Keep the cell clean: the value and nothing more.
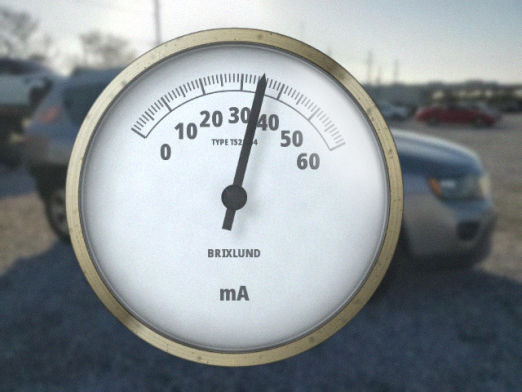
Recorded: mA 35
